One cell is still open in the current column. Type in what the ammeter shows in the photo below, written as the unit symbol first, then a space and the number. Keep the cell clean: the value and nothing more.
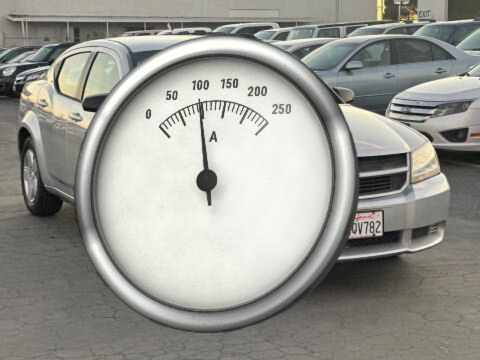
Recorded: A 100
